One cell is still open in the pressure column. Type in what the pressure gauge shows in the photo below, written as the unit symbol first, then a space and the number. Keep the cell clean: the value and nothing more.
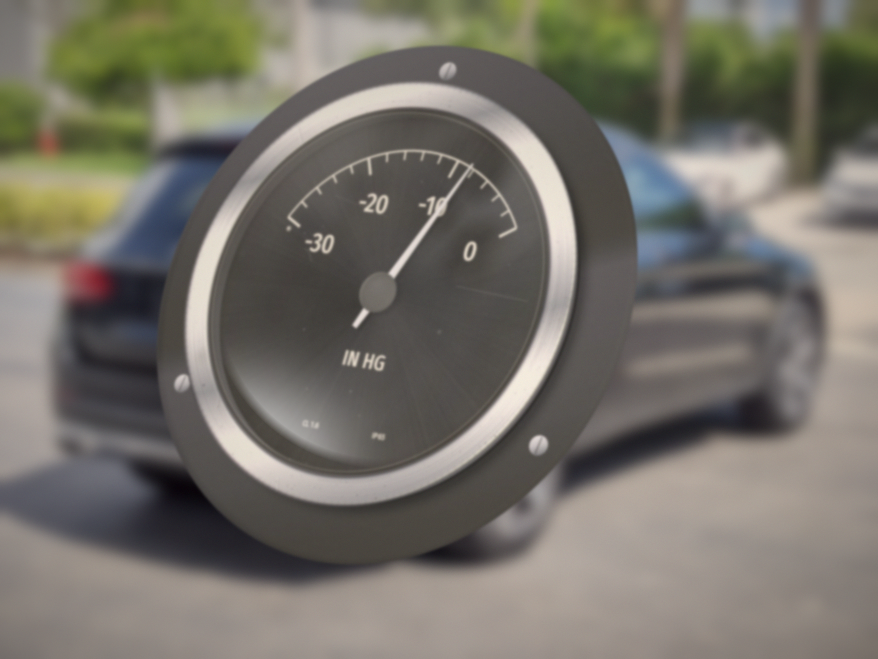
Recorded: inHg -8
